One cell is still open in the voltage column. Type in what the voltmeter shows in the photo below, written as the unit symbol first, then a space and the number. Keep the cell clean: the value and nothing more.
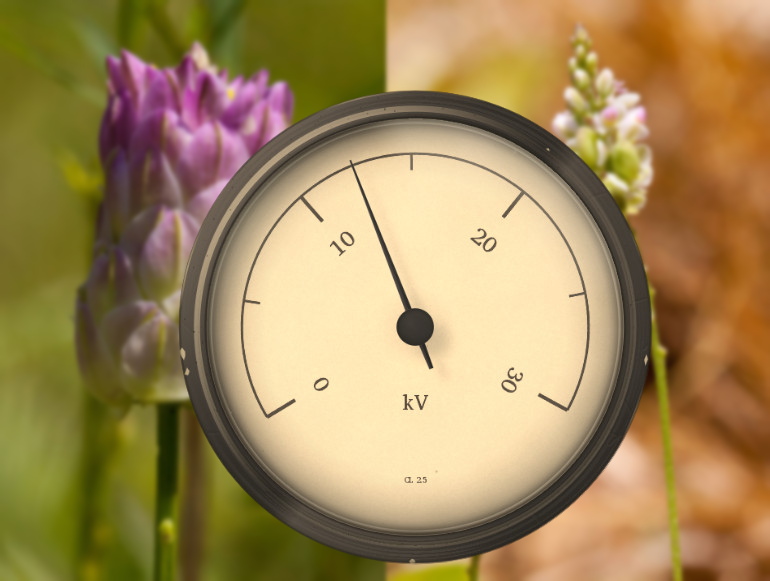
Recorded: kV 12.5
